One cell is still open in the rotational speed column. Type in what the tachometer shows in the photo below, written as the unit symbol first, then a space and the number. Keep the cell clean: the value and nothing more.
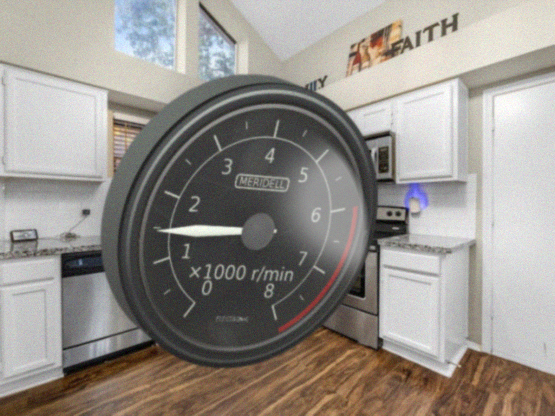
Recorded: rpm 1500
